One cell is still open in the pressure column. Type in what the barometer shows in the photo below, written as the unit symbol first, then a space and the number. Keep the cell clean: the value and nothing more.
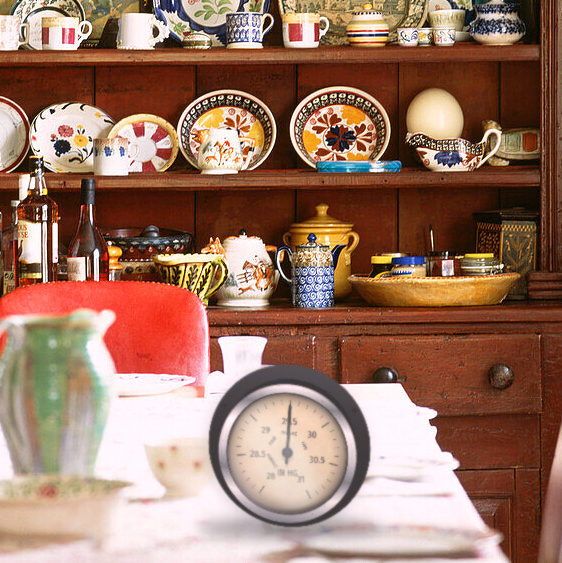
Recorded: inHg 29.5
